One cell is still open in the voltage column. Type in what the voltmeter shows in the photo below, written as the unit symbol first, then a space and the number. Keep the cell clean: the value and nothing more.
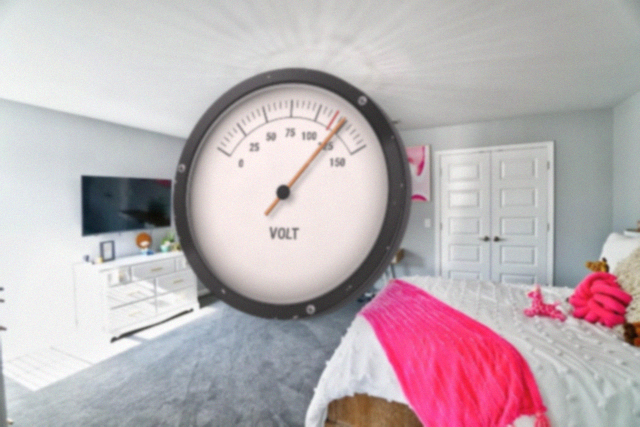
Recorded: V 125
